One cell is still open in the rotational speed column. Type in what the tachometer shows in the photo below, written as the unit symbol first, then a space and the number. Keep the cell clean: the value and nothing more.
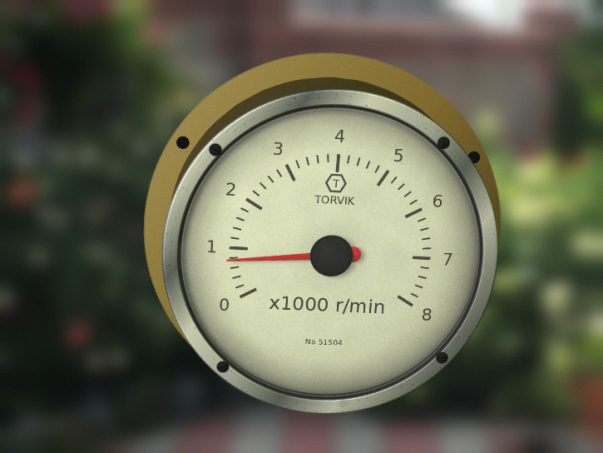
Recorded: rpm 800
